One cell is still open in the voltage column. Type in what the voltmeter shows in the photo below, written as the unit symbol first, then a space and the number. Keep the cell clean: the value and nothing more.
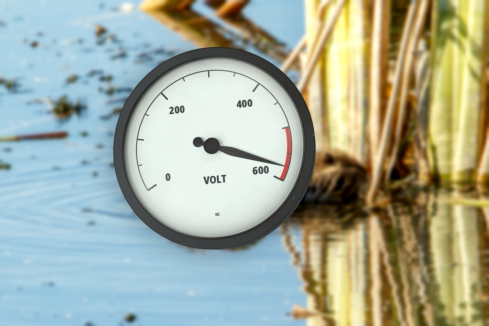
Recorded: V 575
